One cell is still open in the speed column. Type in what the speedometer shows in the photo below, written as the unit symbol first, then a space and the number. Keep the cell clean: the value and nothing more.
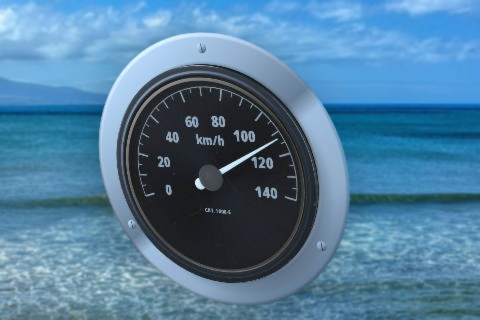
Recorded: km/h 112.5
